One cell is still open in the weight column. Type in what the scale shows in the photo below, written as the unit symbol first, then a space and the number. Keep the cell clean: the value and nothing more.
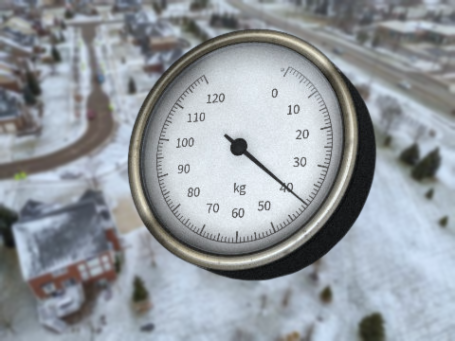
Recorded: kg 40
